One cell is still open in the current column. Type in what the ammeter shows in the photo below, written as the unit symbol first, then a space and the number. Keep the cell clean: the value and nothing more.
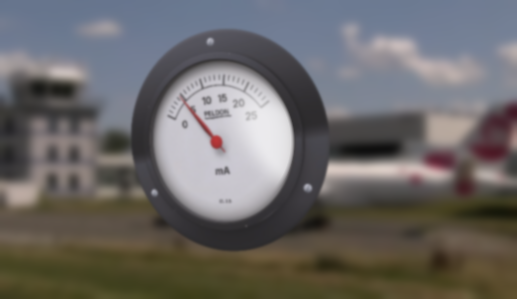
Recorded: mA 5
